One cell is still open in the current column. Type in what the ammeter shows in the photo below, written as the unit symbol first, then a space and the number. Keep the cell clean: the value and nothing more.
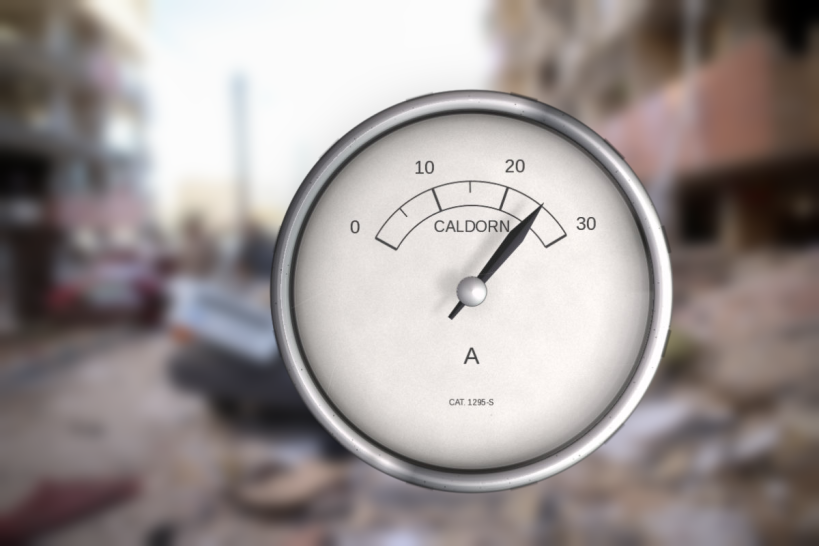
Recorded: A 25
